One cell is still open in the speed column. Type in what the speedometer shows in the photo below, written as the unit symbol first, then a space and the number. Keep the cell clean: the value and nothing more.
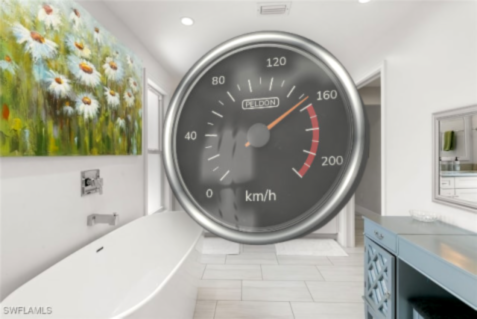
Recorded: km/h 155
